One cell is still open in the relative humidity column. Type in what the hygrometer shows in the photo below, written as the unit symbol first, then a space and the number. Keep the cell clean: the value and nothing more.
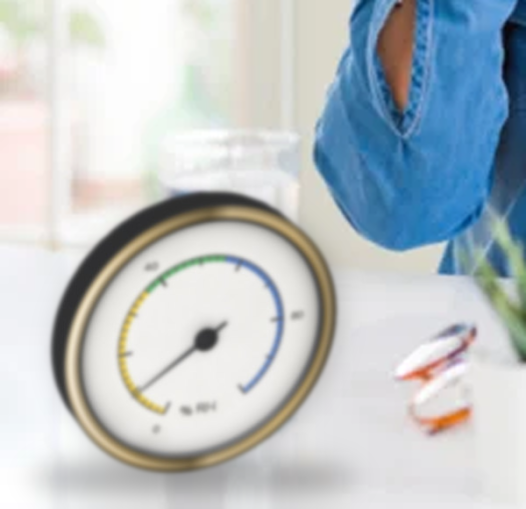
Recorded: % 10
